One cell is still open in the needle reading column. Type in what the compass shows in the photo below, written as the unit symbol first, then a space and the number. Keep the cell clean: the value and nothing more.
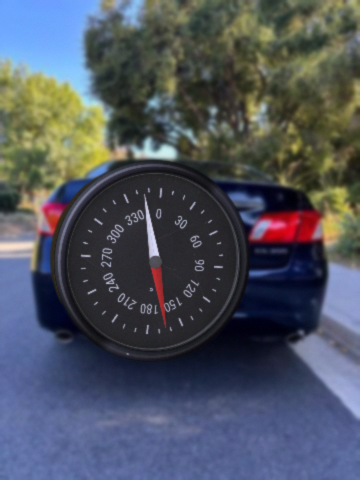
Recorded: ° 165
